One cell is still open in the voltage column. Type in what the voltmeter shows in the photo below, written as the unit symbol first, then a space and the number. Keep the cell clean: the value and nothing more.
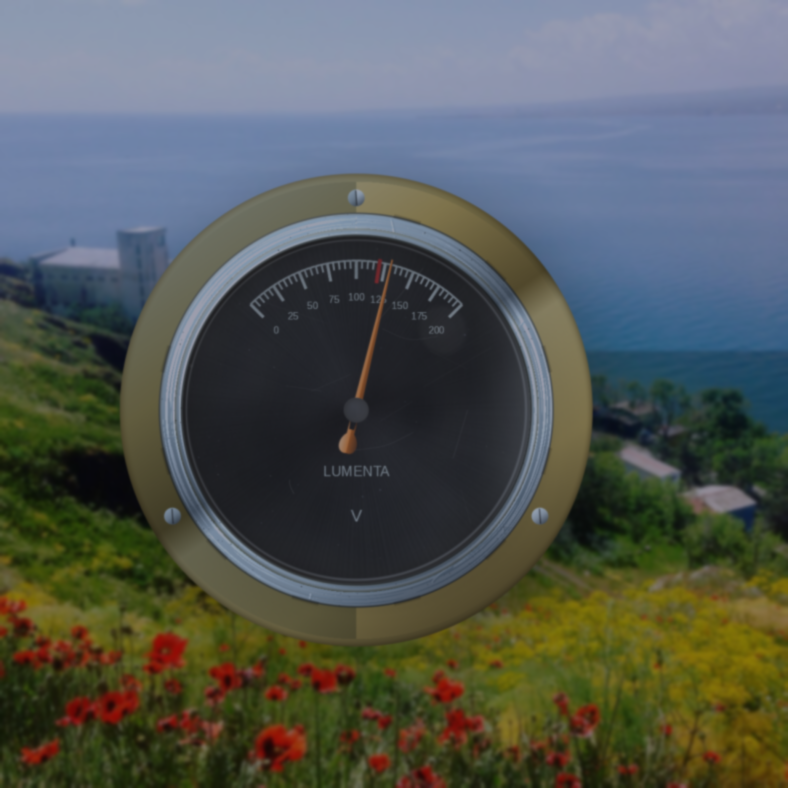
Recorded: V 130
